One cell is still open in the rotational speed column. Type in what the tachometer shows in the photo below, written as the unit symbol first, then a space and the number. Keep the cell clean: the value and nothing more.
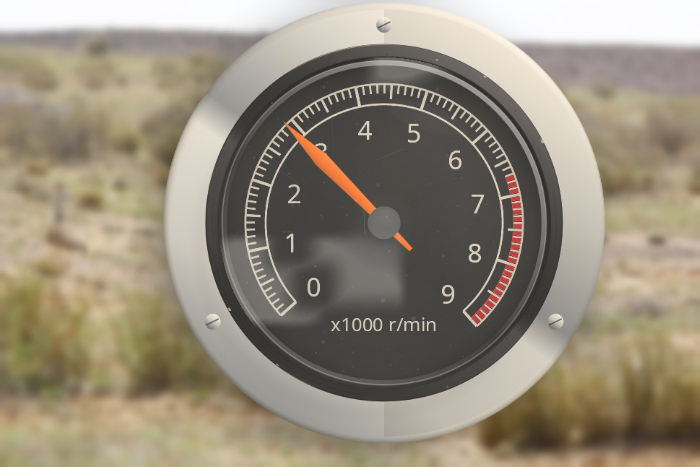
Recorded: rpm 2900
